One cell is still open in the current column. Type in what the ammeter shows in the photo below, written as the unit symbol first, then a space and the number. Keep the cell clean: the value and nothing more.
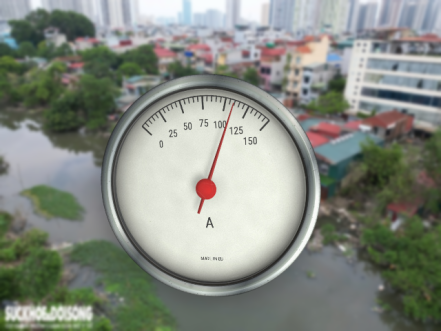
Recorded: A 110
